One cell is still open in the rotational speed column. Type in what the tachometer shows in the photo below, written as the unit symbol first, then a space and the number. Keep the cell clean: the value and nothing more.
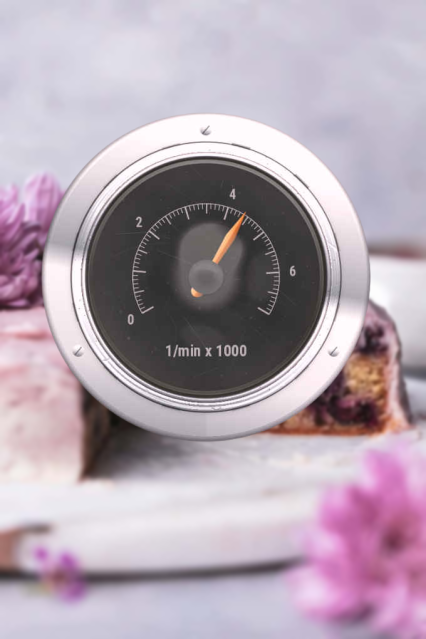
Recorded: rpm 4400
